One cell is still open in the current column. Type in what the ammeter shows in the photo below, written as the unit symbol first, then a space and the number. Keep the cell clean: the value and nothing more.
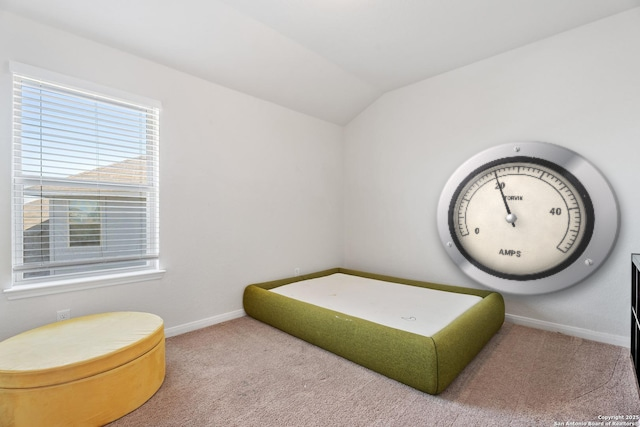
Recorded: A 20
